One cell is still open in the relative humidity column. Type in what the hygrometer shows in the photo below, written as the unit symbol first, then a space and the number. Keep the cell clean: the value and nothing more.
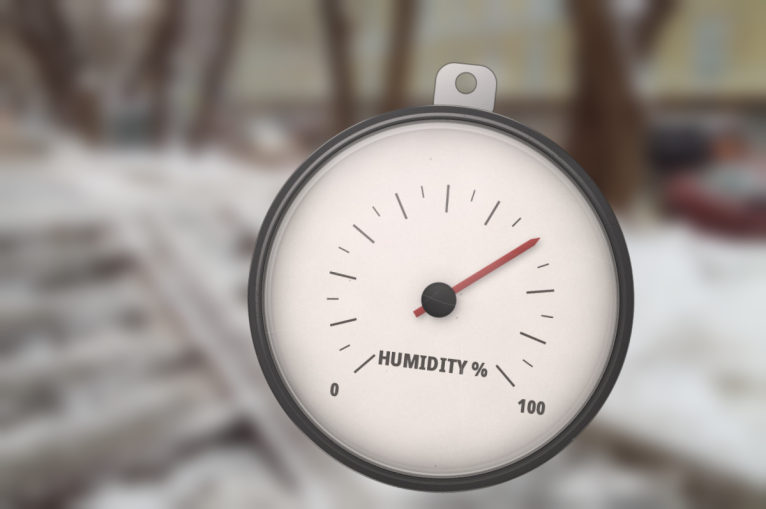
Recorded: % 70
